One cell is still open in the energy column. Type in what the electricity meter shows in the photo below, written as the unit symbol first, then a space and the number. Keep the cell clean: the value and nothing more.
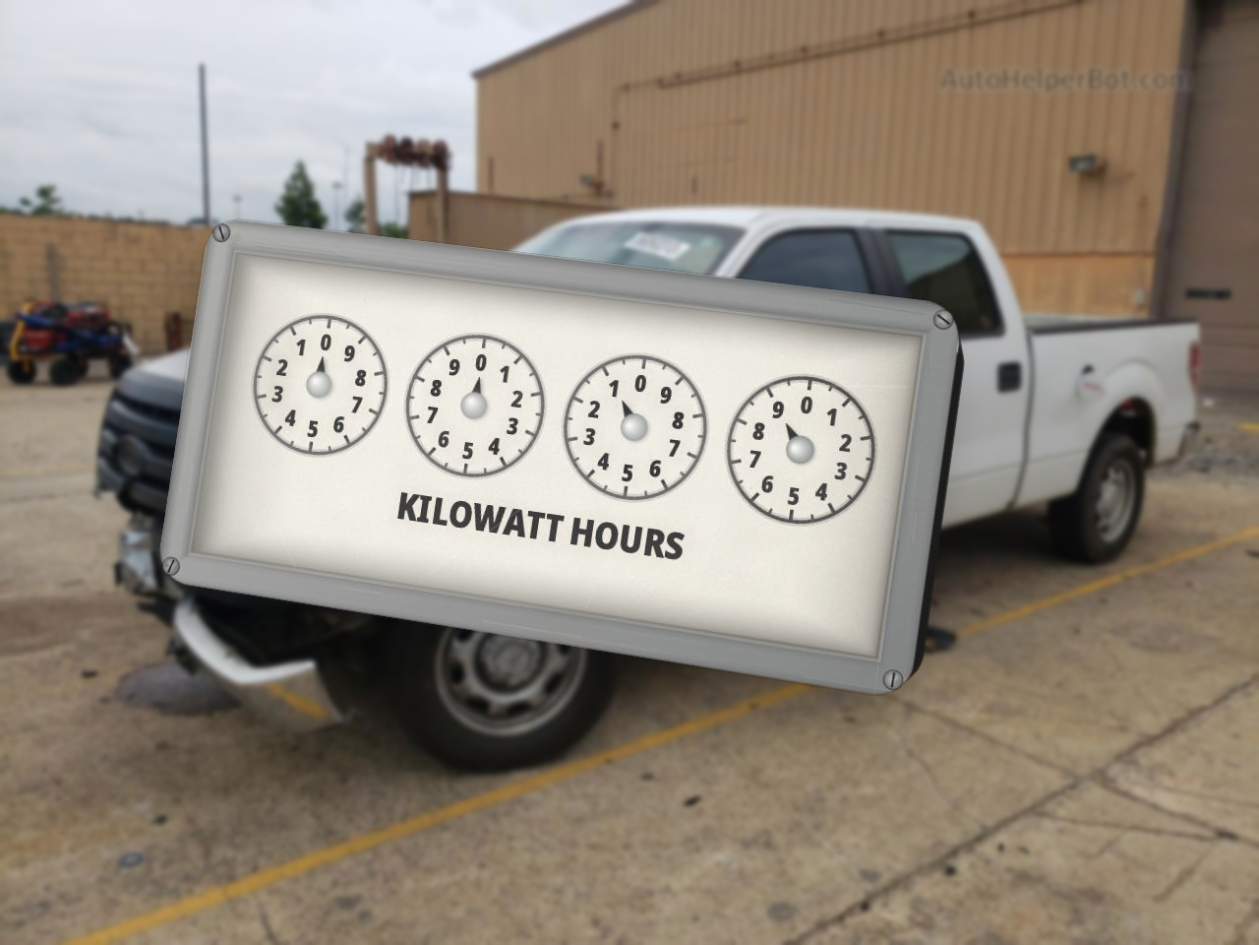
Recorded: kWh 9
